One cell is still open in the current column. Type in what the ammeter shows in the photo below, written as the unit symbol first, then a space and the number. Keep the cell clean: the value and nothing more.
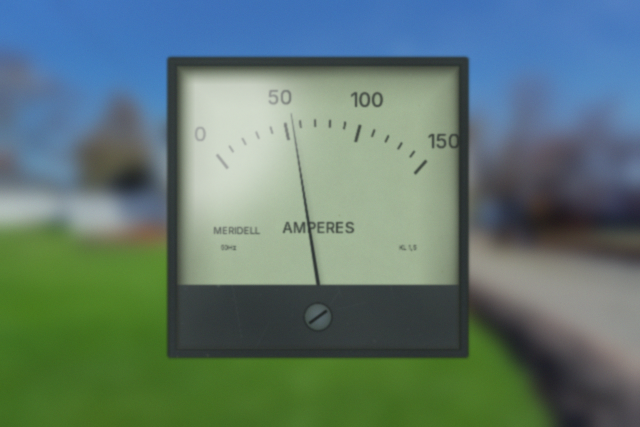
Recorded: A 55
